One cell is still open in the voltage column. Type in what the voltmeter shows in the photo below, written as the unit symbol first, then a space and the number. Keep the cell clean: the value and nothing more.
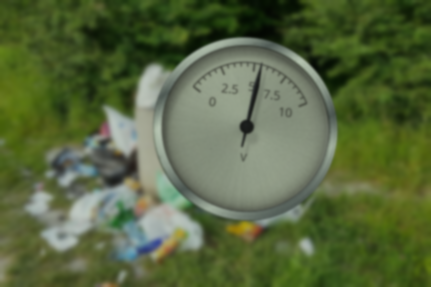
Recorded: V 5.5
